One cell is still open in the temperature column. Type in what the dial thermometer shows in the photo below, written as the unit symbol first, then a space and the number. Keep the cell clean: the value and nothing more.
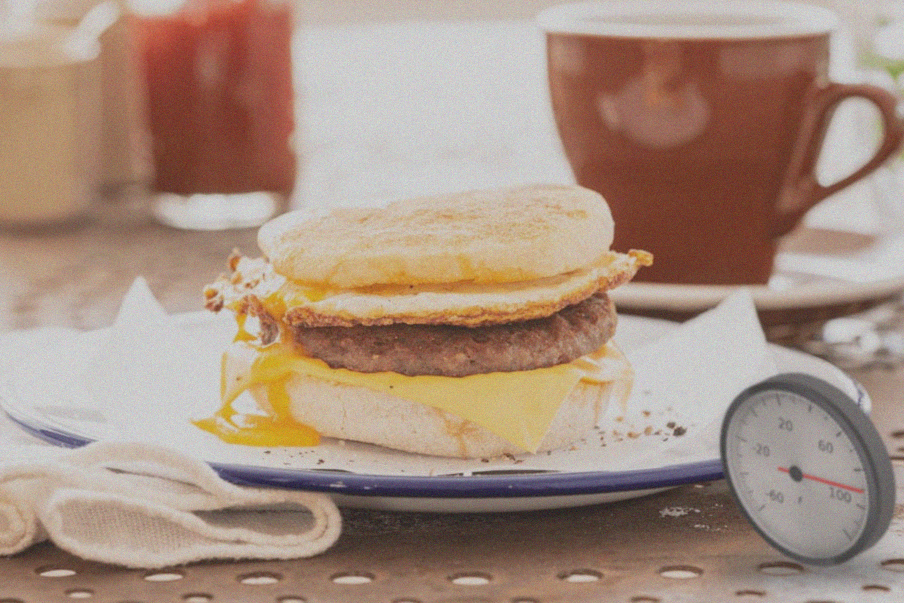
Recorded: °F 90
